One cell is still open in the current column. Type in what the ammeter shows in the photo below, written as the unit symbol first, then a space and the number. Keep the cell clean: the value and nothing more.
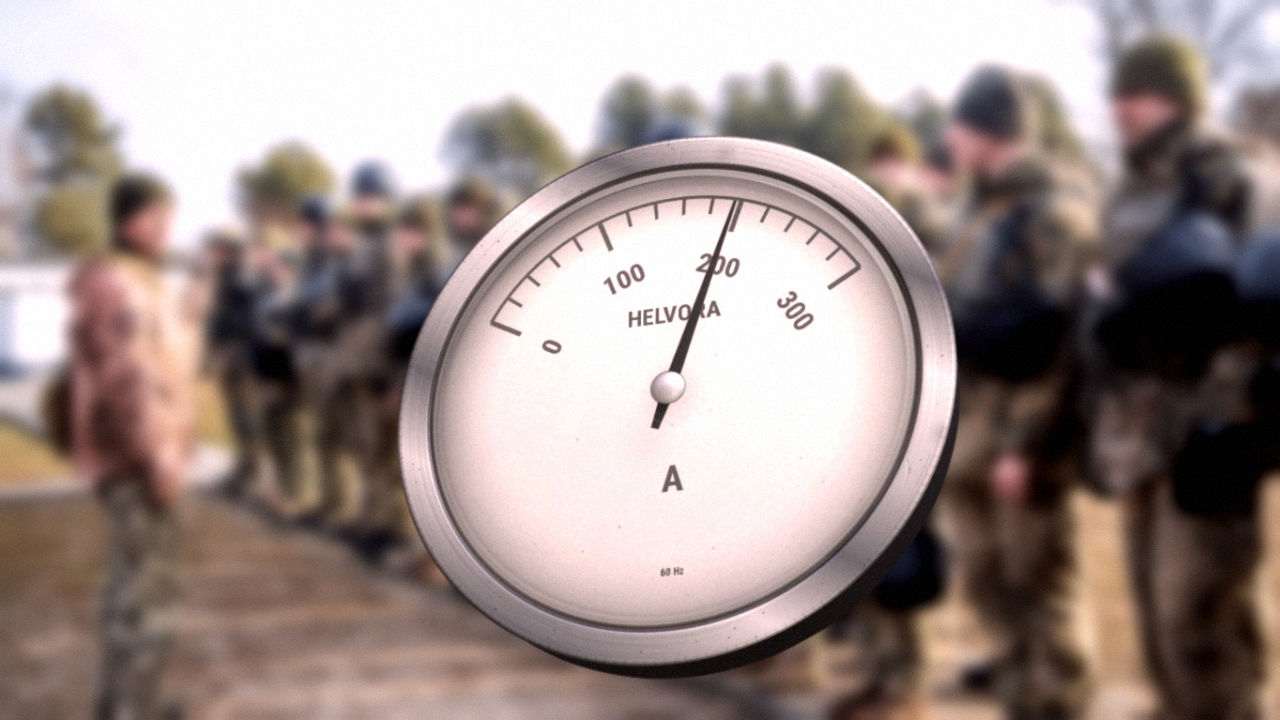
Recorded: A 200
